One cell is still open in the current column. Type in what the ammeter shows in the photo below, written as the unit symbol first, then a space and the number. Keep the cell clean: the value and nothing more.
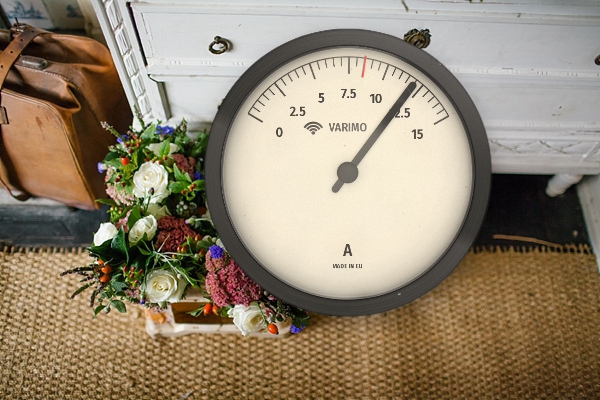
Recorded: A 12
